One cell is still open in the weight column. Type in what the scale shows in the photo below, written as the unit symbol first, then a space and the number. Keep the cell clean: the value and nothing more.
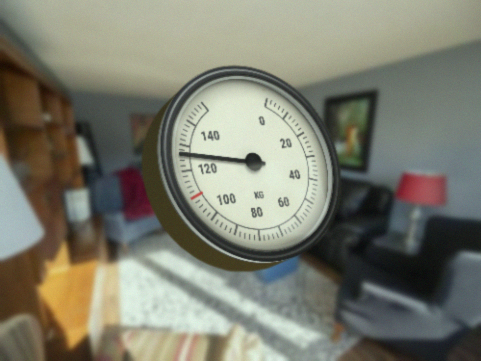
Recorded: kg 126
